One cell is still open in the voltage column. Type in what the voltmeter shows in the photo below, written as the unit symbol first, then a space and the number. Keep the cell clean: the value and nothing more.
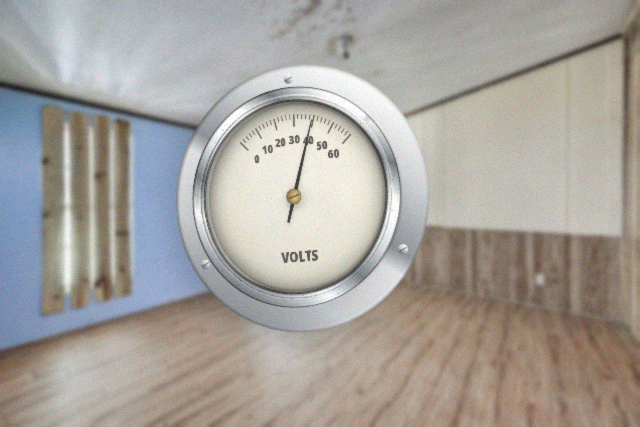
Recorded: V 40
